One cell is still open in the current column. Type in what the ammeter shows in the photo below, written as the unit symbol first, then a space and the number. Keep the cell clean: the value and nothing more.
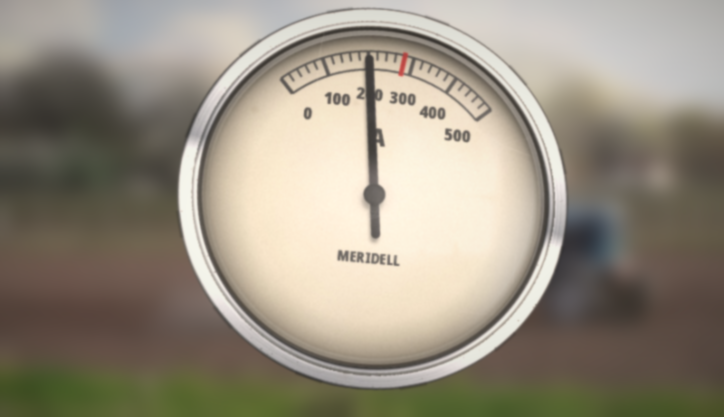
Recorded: A 200
